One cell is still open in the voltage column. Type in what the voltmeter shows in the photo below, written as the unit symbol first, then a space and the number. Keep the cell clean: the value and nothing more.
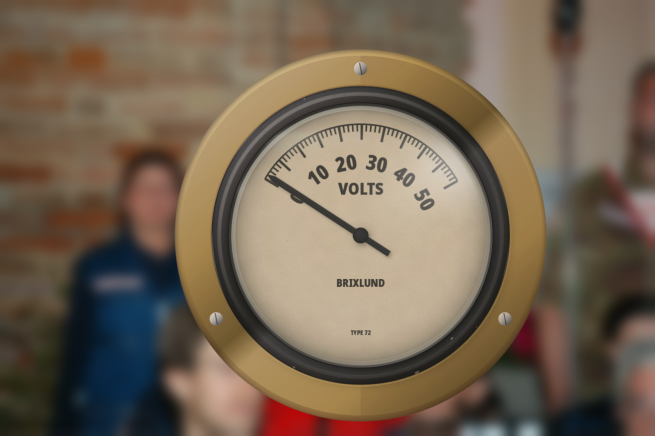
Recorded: V 1
